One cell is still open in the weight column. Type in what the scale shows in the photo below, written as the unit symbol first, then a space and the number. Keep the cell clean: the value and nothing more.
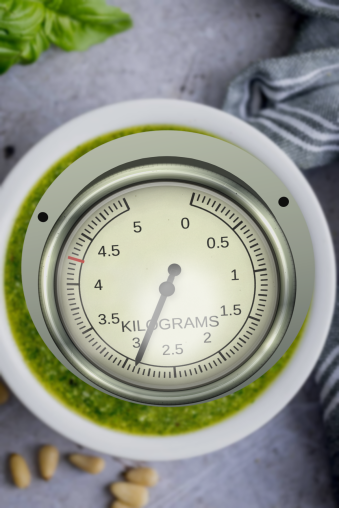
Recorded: kg 2.9
